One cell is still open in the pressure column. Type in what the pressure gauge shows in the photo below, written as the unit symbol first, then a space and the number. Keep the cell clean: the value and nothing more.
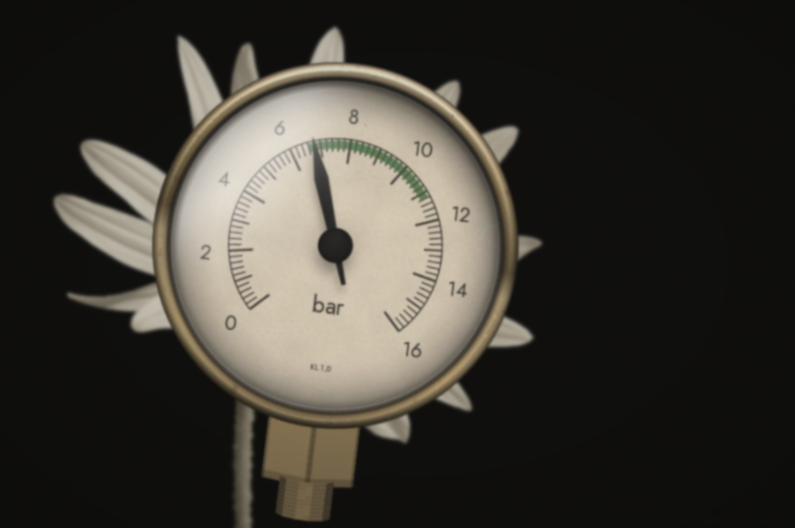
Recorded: bar 6.8
